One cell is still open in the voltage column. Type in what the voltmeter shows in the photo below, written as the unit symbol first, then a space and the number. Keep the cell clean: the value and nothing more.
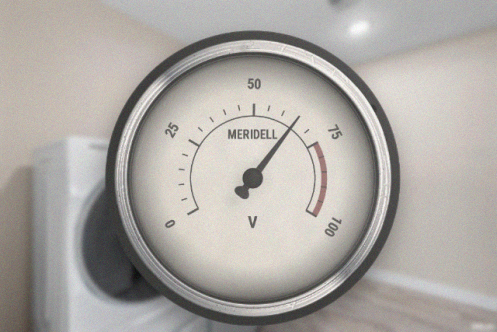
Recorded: V 65
